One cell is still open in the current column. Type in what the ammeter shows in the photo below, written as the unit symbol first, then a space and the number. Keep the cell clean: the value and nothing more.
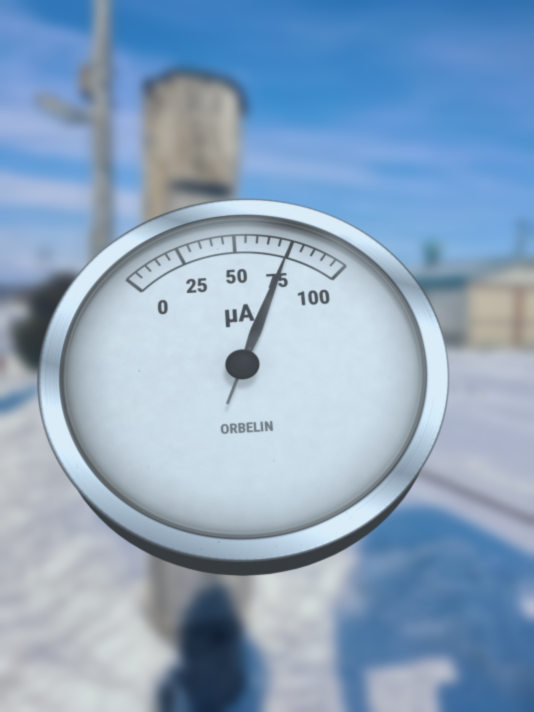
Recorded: µA 75
